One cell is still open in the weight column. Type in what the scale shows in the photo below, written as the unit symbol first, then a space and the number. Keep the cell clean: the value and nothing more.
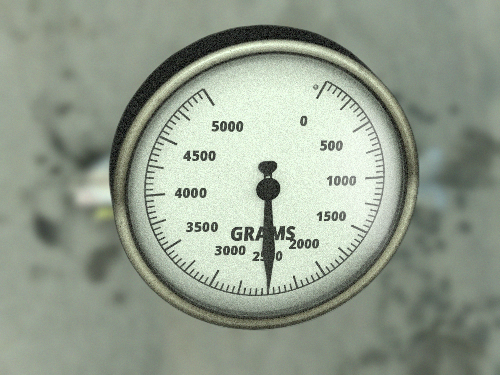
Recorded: g 2500
